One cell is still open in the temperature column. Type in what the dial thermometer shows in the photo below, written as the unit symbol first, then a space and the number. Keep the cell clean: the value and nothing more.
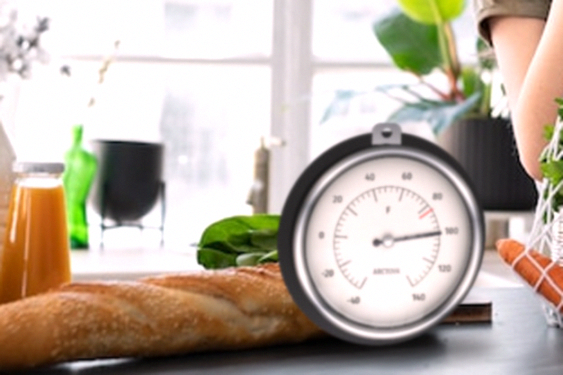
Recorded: °F 100
